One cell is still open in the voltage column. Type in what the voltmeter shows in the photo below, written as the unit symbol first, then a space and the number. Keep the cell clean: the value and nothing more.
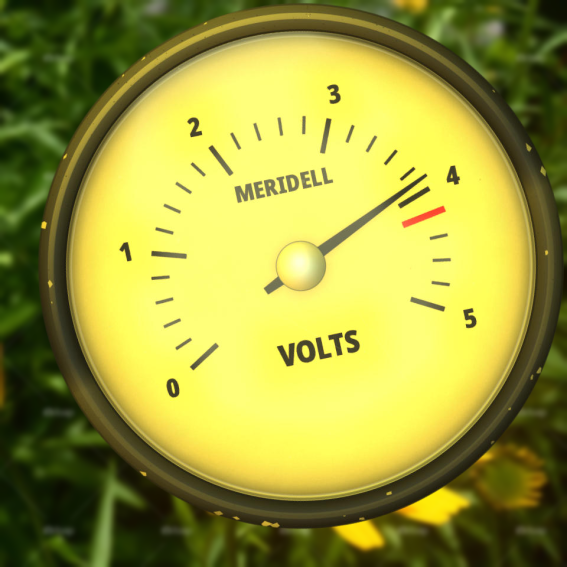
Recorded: V 3.9
